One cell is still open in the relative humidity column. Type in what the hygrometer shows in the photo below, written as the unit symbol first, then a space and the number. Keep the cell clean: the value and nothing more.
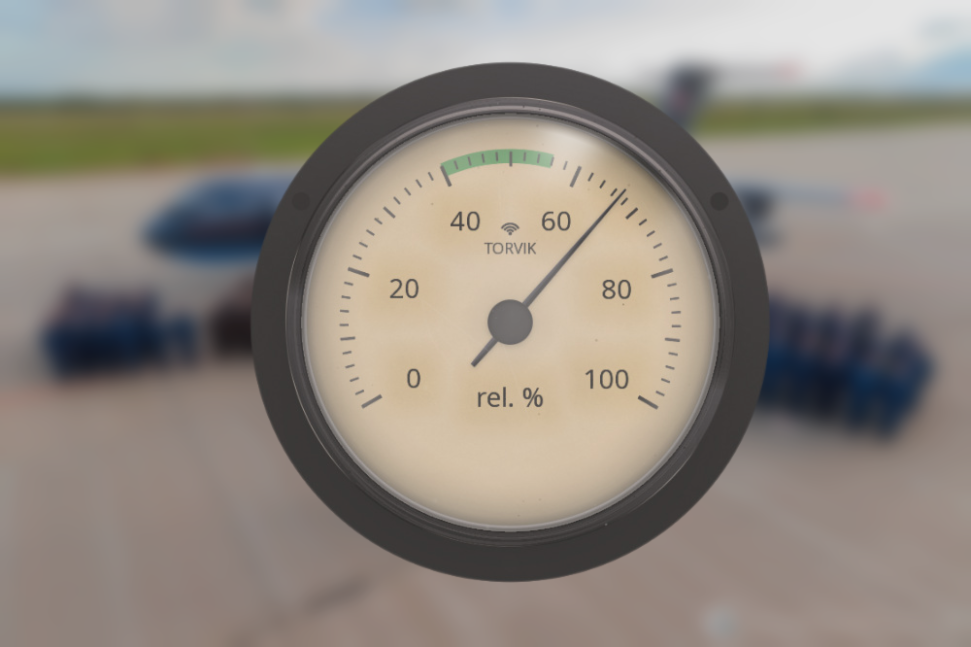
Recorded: % 67
